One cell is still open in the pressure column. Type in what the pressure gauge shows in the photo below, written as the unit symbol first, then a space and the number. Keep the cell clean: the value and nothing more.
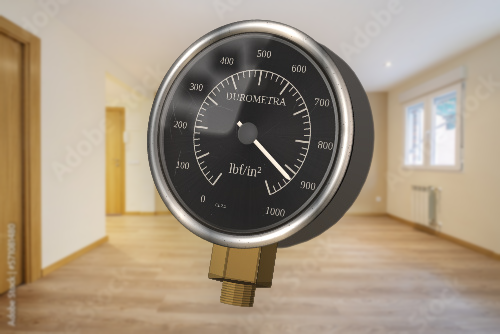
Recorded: psi 920
